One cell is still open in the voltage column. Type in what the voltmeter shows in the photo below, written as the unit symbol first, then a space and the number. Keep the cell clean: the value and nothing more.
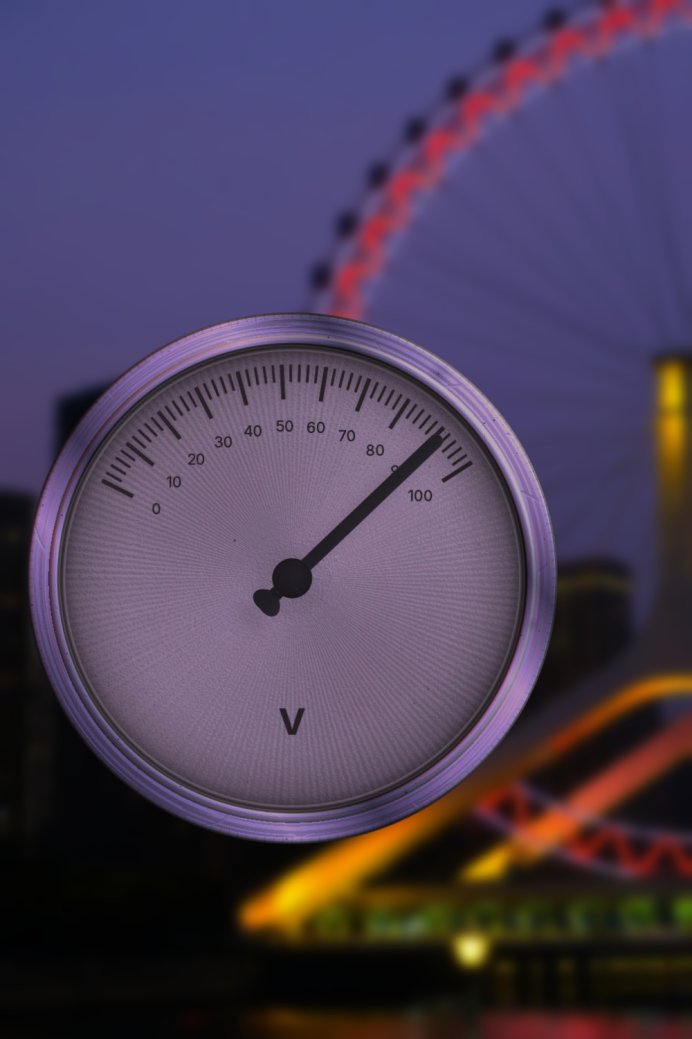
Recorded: V 91
